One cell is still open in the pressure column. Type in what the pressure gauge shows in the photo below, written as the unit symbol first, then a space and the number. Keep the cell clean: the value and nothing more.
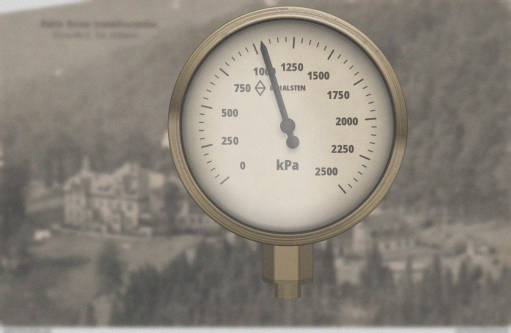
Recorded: kPa 1050
